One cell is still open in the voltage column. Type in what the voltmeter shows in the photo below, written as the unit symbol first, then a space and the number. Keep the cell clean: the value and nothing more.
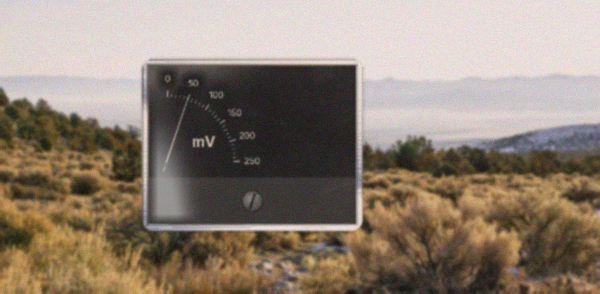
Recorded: mV 50
